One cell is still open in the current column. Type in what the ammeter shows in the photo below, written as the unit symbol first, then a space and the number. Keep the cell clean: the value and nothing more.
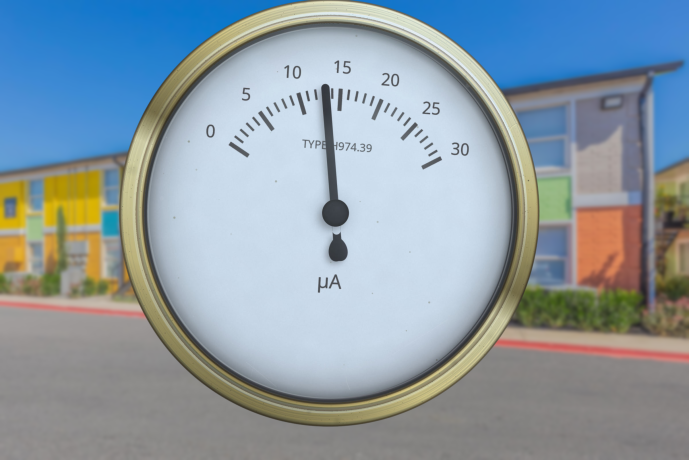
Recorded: µA 13
